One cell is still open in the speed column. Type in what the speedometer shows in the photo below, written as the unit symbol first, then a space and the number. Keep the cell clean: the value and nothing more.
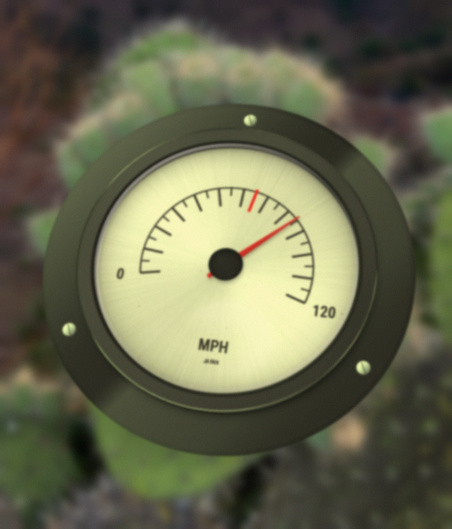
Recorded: mph 85
